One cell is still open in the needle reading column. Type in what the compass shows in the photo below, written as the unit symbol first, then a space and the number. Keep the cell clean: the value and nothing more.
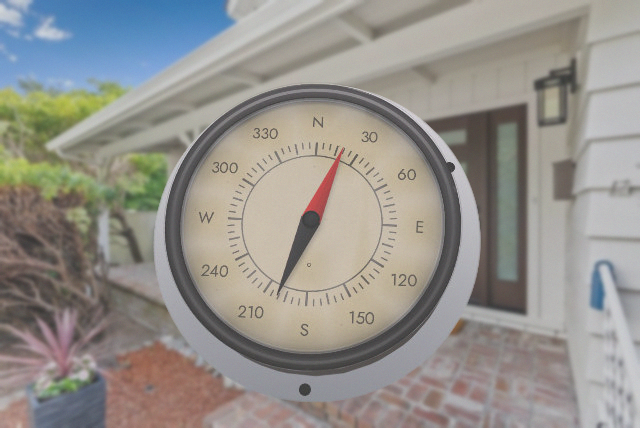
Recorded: ° 20
